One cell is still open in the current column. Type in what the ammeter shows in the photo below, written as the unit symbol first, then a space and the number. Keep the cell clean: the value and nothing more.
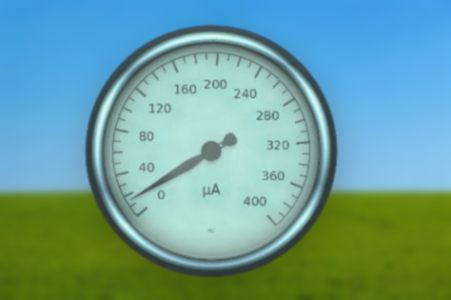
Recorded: µA 15
